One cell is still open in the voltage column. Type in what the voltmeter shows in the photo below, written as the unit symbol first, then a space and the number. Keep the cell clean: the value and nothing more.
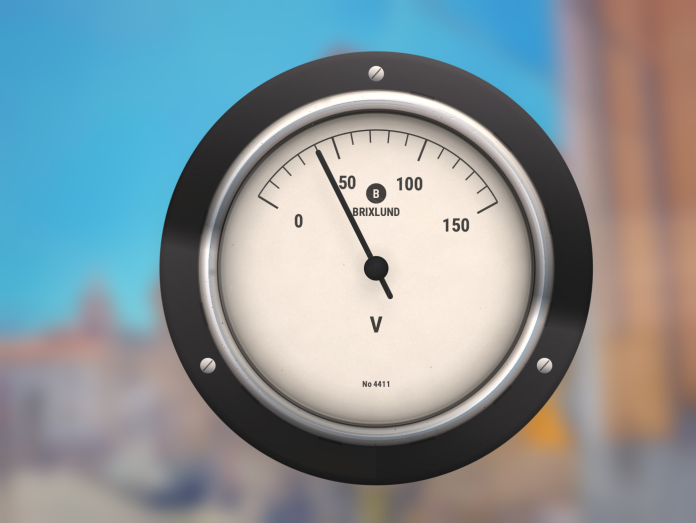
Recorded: V 40
